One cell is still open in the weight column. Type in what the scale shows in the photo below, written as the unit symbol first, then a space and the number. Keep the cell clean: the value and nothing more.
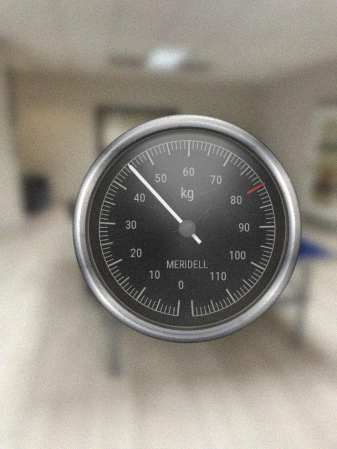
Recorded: kg 45
